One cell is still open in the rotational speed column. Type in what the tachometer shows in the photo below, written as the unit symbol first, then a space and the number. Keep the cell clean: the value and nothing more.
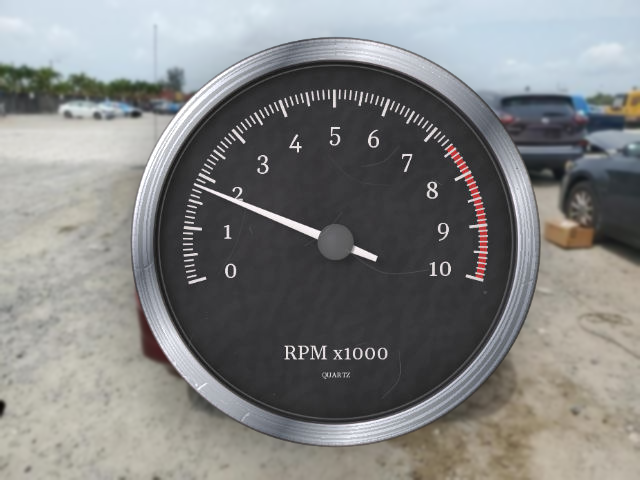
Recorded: rpm 1800
